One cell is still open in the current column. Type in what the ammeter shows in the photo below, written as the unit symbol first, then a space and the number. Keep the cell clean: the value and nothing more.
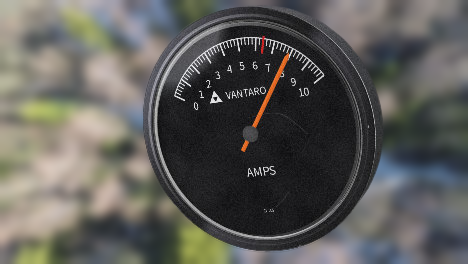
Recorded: A 8
